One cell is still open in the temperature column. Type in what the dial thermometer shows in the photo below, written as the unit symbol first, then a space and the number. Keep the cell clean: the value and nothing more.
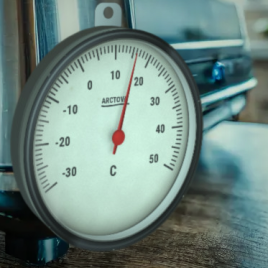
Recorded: °C 15
